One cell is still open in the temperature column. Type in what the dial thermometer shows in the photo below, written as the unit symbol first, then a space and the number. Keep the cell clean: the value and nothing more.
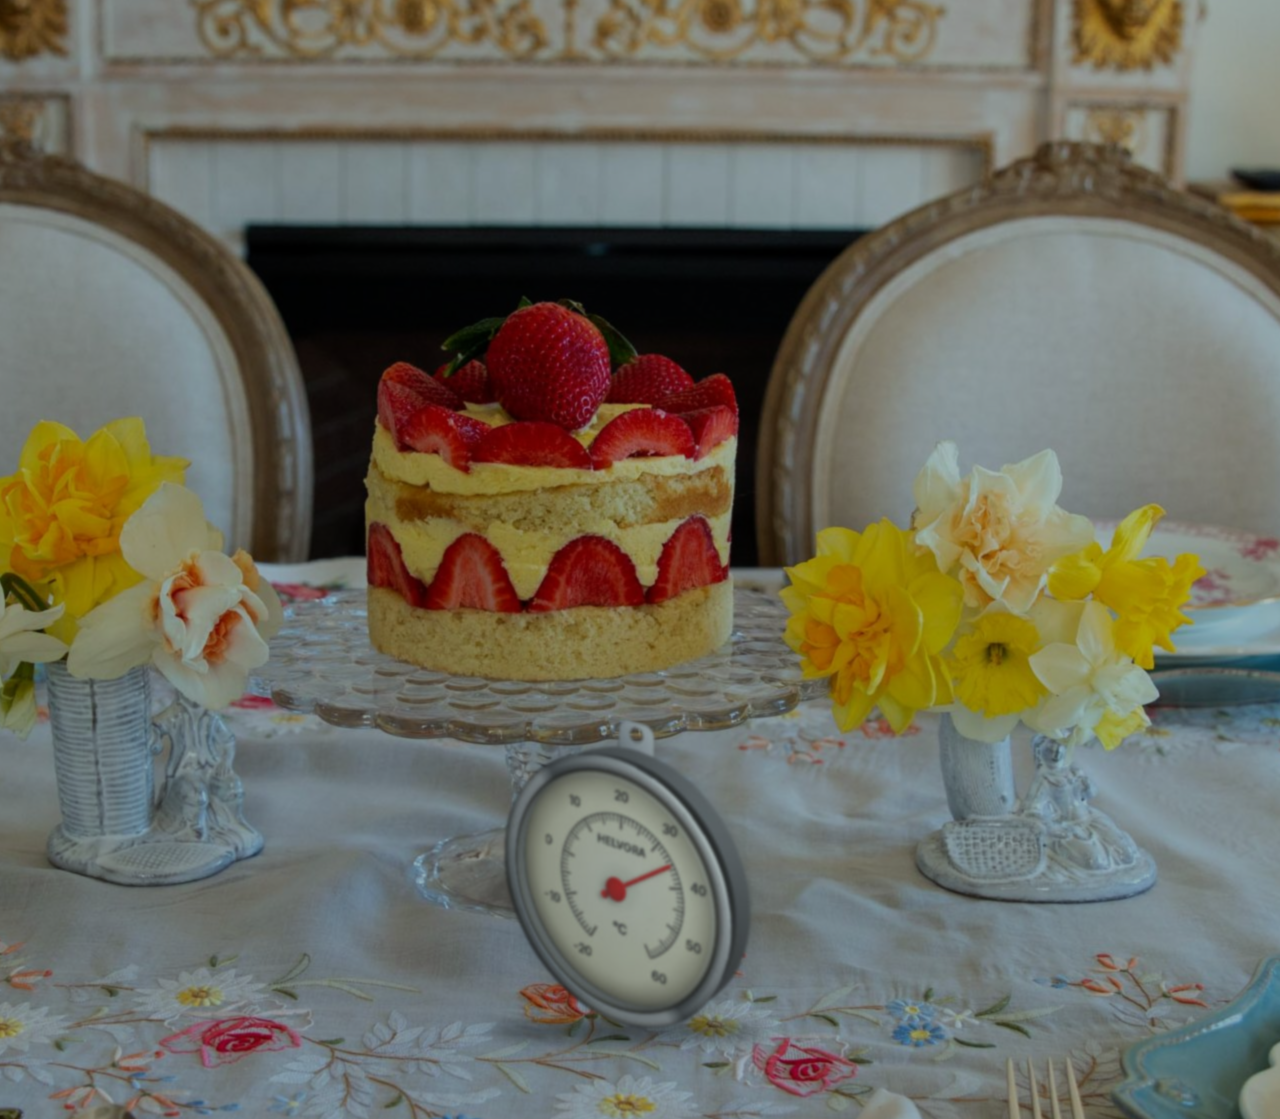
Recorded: °C 35
